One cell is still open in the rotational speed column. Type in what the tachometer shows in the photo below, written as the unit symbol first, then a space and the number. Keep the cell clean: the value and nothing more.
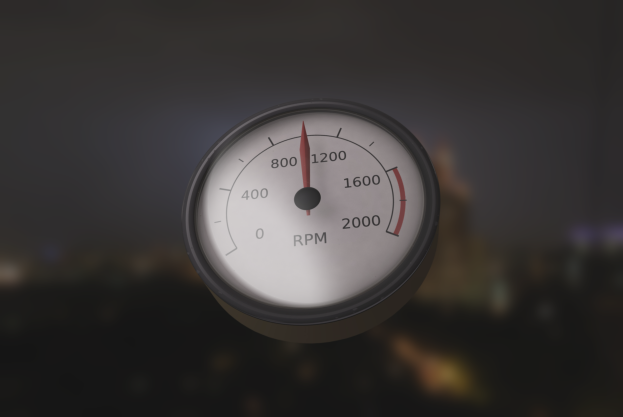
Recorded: rpm 1000
